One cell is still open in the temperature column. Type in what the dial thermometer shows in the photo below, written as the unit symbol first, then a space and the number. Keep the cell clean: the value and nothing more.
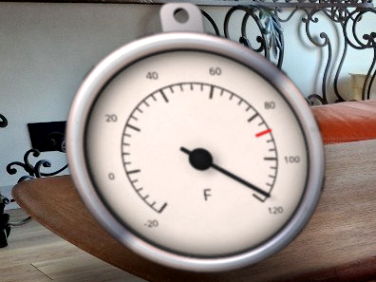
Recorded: °F 116
